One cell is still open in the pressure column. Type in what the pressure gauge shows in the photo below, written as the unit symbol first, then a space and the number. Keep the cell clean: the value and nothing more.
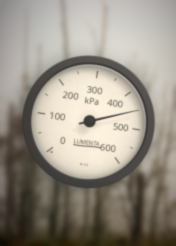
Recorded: kPa 450
